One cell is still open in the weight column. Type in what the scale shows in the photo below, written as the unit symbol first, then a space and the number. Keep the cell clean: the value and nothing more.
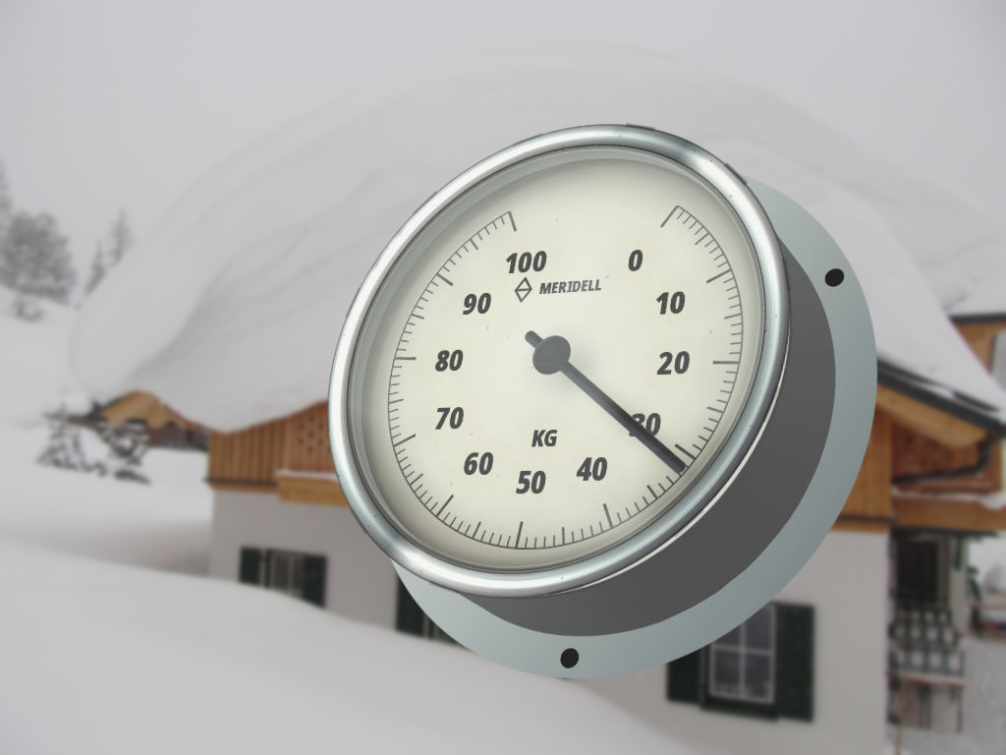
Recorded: kg 31.5
